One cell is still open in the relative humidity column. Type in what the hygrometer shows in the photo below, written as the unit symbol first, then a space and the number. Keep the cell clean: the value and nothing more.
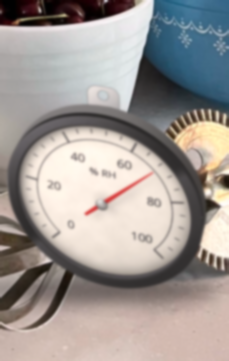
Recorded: % 68
